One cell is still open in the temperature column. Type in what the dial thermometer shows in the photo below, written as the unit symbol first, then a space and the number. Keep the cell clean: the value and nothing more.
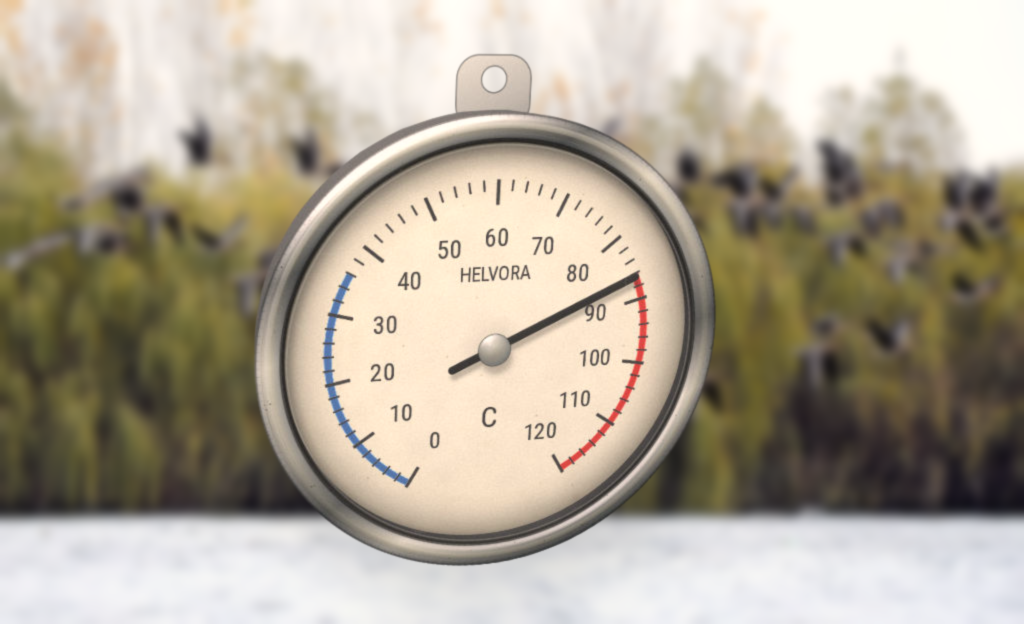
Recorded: °C 86
